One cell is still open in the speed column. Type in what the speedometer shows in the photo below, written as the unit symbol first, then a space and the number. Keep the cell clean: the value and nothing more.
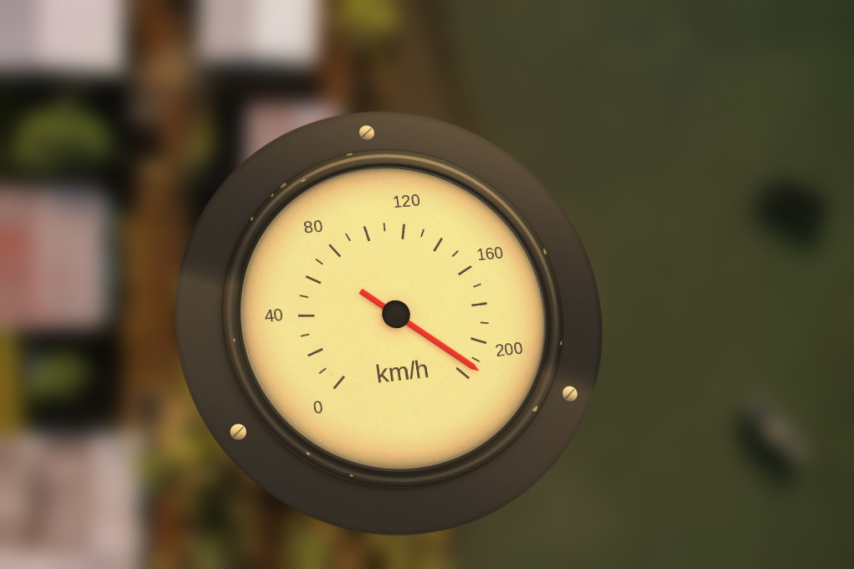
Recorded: km/h 215
